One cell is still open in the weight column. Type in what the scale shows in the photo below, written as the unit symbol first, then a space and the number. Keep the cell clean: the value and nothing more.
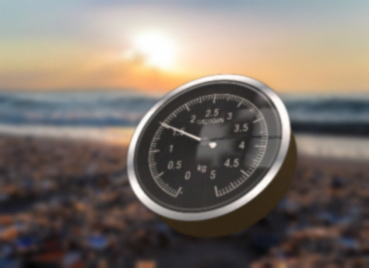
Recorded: kg 1.5
